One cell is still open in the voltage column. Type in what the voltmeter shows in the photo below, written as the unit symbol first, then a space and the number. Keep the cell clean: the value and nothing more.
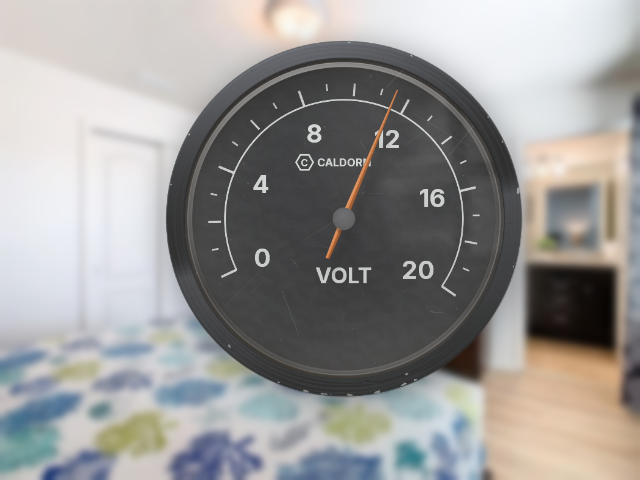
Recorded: V 11.5
